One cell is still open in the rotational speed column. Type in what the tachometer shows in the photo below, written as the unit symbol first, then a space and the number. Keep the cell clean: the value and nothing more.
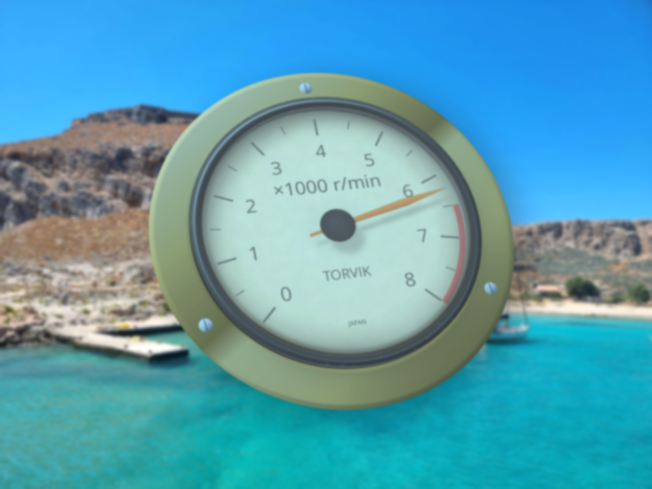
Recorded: rpm 6250
